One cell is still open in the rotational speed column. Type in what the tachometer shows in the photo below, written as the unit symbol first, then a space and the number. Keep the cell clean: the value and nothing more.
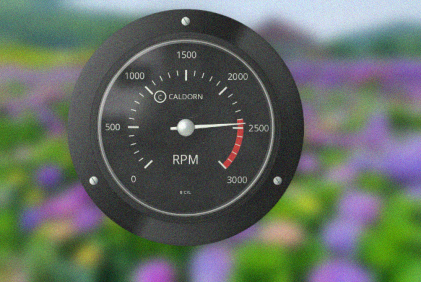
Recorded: rpm 2450
